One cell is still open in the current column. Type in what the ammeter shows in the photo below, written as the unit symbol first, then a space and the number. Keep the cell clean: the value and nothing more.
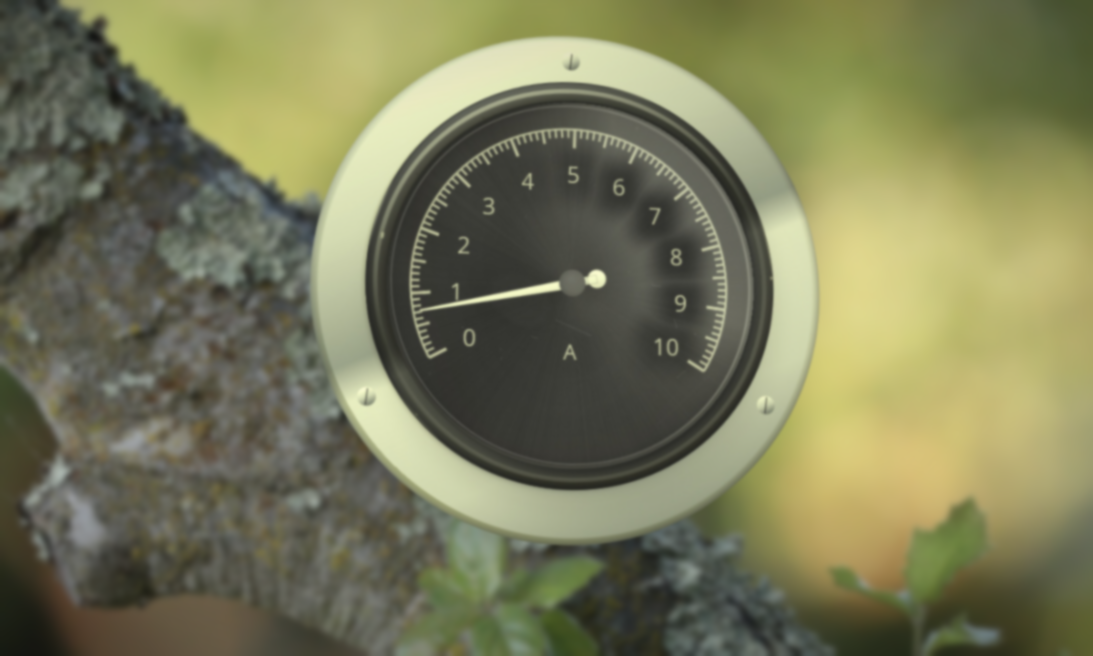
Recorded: A 0.7
